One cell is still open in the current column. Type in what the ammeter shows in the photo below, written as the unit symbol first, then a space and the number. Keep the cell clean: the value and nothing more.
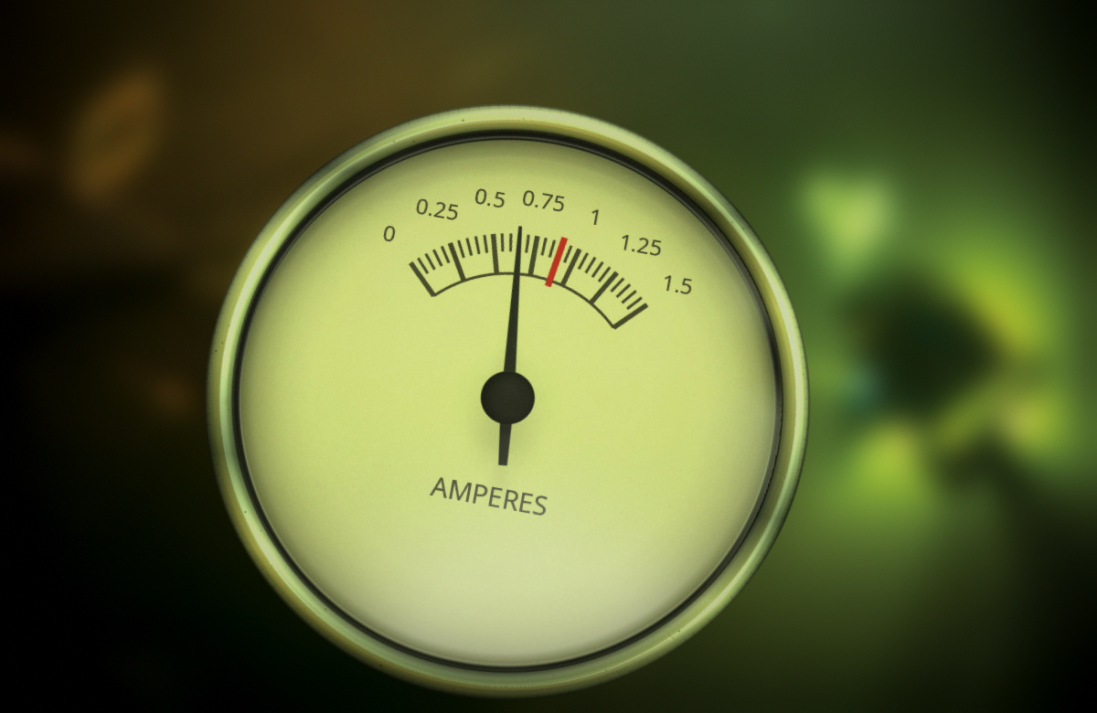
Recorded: A 0.65
